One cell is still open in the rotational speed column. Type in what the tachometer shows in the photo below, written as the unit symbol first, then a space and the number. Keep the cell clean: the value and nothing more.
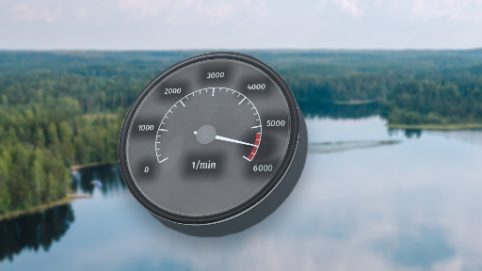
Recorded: rpm 5600
